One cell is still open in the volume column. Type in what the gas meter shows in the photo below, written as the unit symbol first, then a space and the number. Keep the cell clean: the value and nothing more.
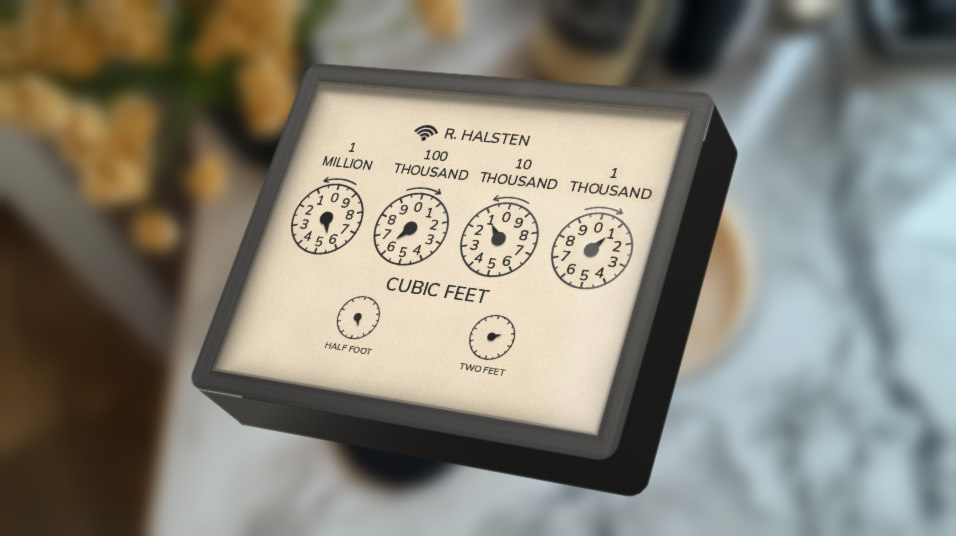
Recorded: ft³ 561100
